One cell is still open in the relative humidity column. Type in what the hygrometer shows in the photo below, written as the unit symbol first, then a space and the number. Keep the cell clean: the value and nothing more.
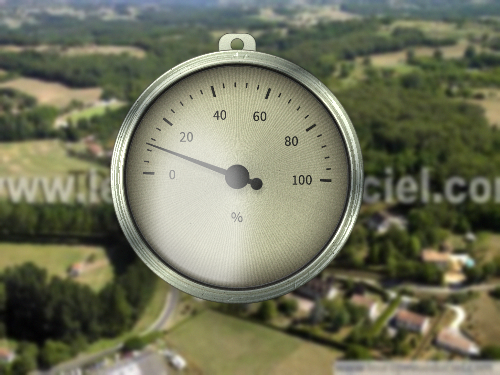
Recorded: % 10
